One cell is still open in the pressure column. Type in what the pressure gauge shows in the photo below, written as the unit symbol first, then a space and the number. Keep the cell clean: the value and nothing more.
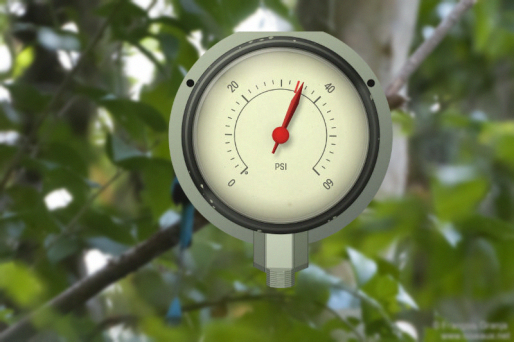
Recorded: psi 35
